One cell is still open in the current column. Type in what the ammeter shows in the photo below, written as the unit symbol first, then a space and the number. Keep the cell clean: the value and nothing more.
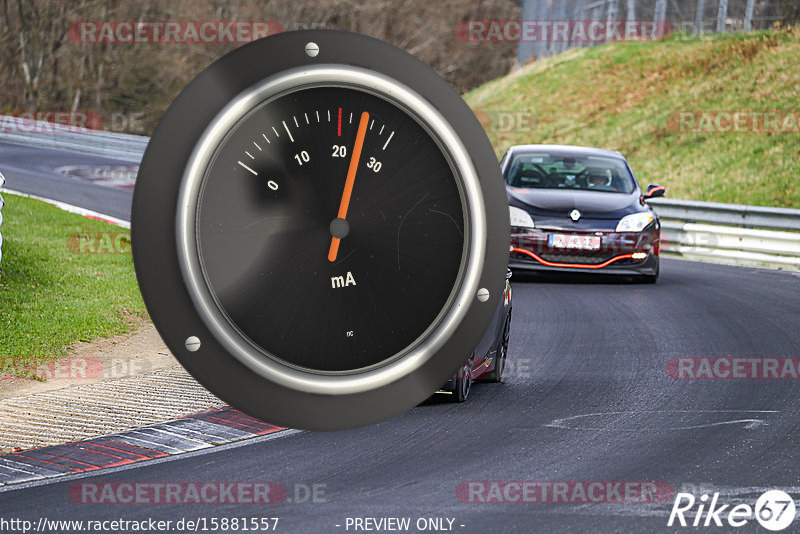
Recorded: mA 24
